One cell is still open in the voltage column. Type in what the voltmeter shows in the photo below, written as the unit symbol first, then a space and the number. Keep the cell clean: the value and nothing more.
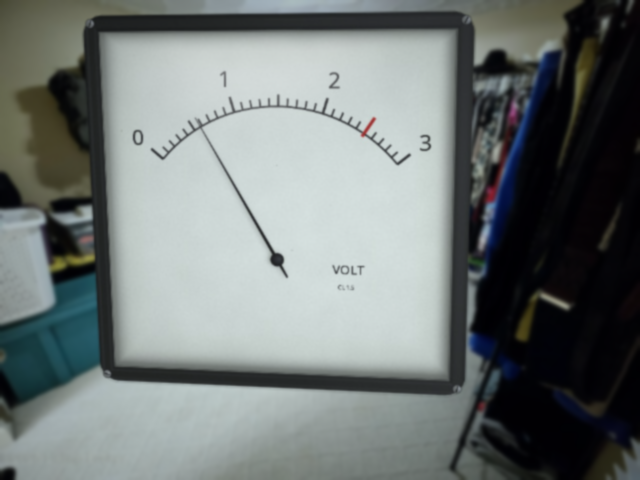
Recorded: V 0.6
